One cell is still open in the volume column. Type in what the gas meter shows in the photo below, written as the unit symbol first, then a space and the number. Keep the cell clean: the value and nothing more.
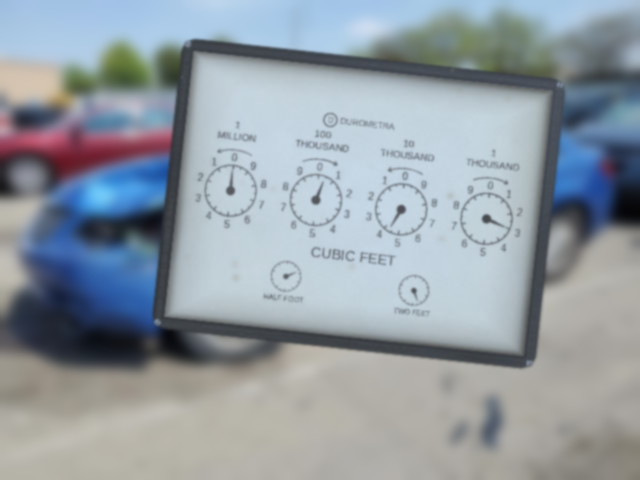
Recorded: ft³ 4300
